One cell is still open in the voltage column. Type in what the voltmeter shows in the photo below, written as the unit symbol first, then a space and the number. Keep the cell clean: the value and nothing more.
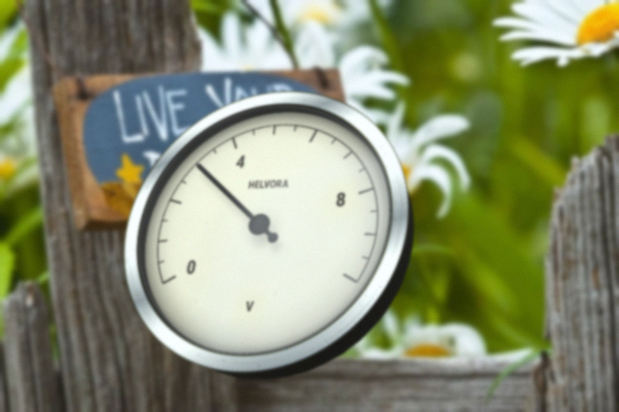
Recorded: V 3
